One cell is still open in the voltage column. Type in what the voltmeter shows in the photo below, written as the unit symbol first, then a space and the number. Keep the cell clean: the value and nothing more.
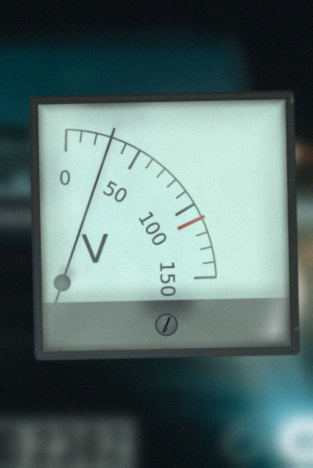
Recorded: V 30
